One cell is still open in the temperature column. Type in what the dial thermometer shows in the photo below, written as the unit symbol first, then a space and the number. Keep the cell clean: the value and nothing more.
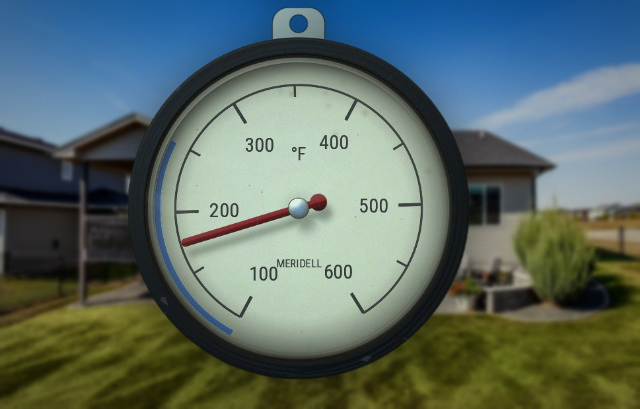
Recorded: °F 175
